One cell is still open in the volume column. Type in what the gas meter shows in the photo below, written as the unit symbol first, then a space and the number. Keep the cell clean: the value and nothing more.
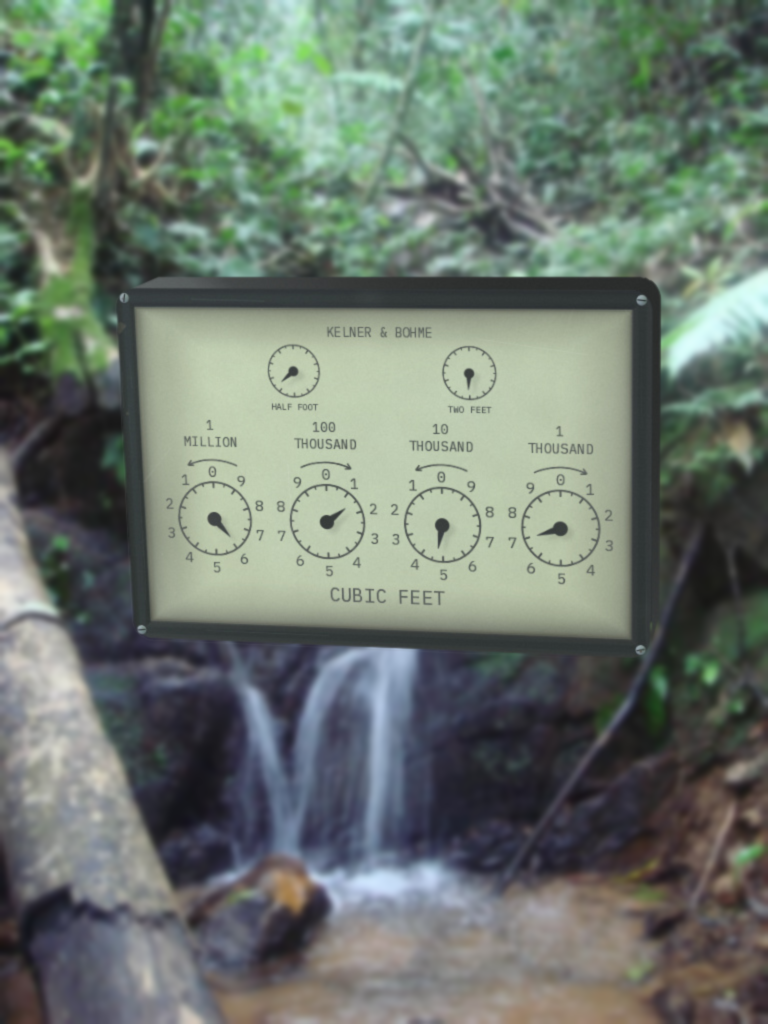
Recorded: ft³ 614700
